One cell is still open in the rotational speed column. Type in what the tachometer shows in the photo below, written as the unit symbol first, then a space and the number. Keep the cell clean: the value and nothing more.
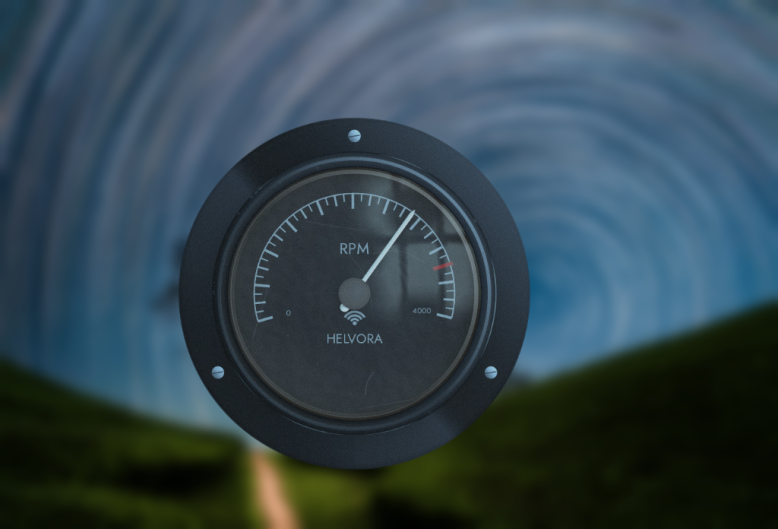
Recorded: rpm 2700
